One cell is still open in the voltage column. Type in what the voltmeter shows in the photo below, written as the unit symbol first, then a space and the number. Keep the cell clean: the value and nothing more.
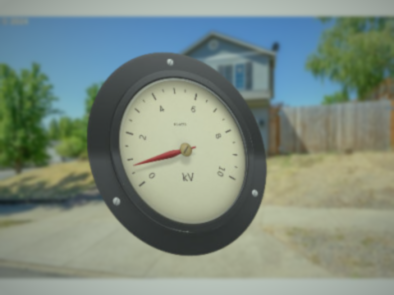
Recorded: kV 0.75
